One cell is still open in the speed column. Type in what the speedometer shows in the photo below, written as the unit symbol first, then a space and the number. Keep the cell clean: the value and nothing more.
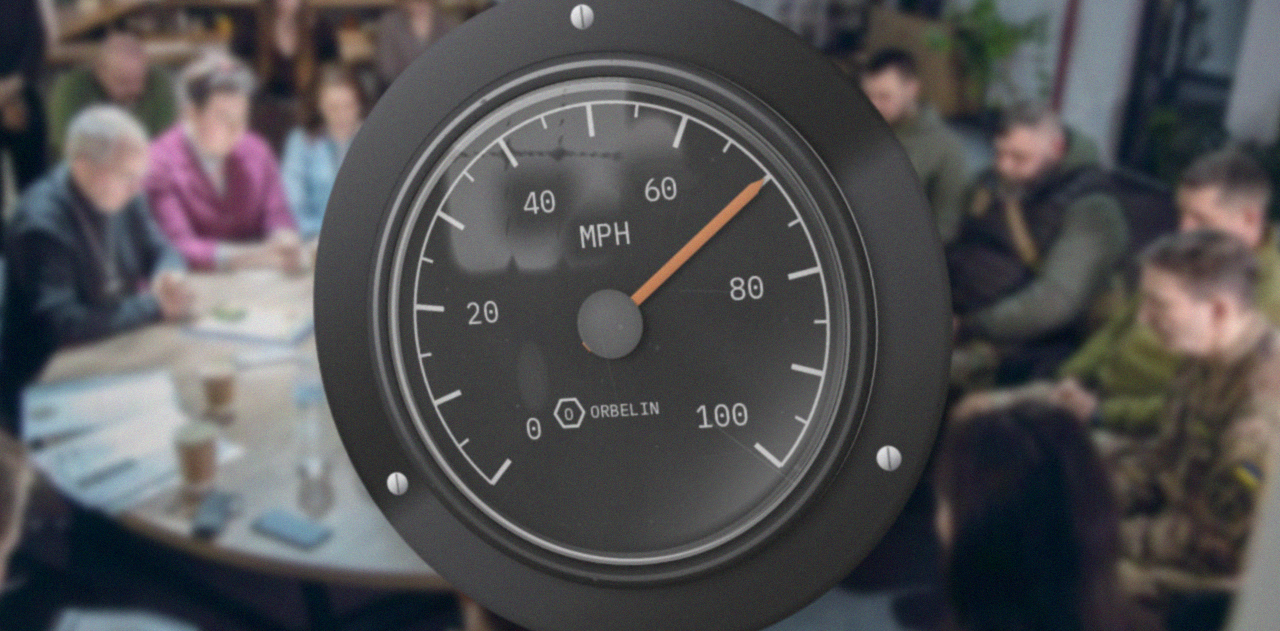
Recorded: mph 70
